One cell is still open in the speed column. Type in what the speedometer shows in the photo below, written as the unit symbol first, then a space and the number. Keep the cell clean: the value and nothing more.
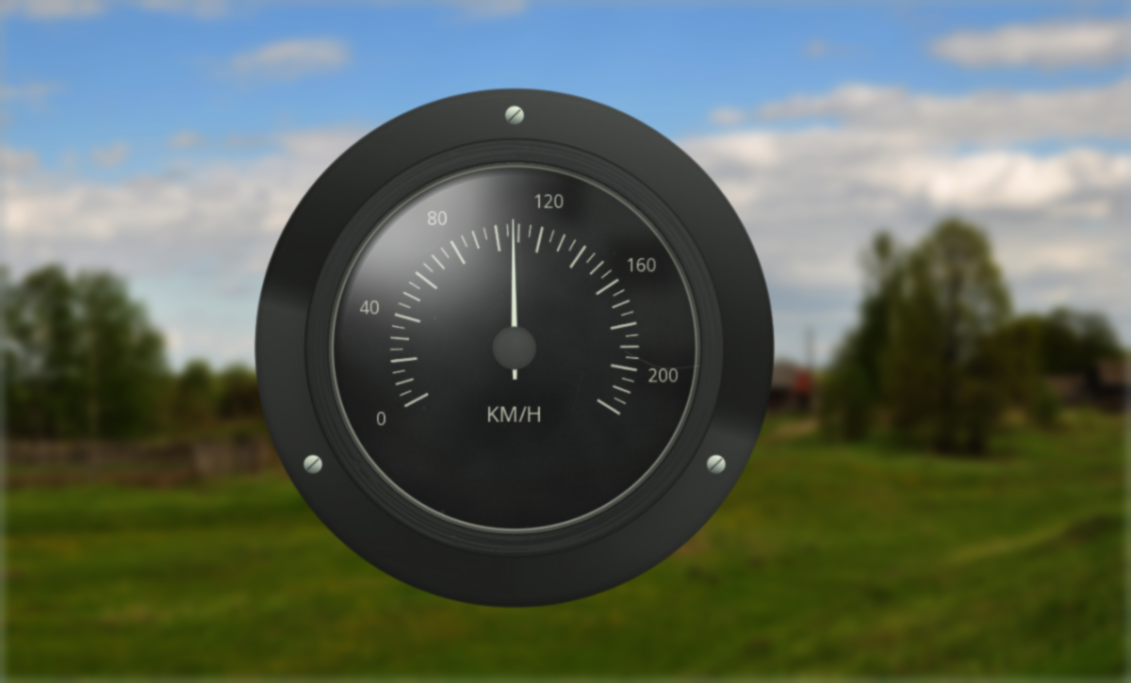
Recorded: km/h 107.5
